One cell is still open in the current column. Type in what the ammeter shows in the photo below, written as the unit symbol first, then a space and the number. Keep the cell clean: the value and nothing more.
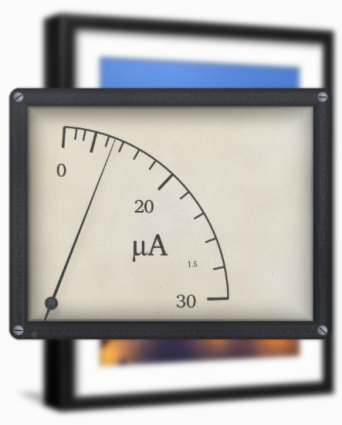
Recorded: µA 13
